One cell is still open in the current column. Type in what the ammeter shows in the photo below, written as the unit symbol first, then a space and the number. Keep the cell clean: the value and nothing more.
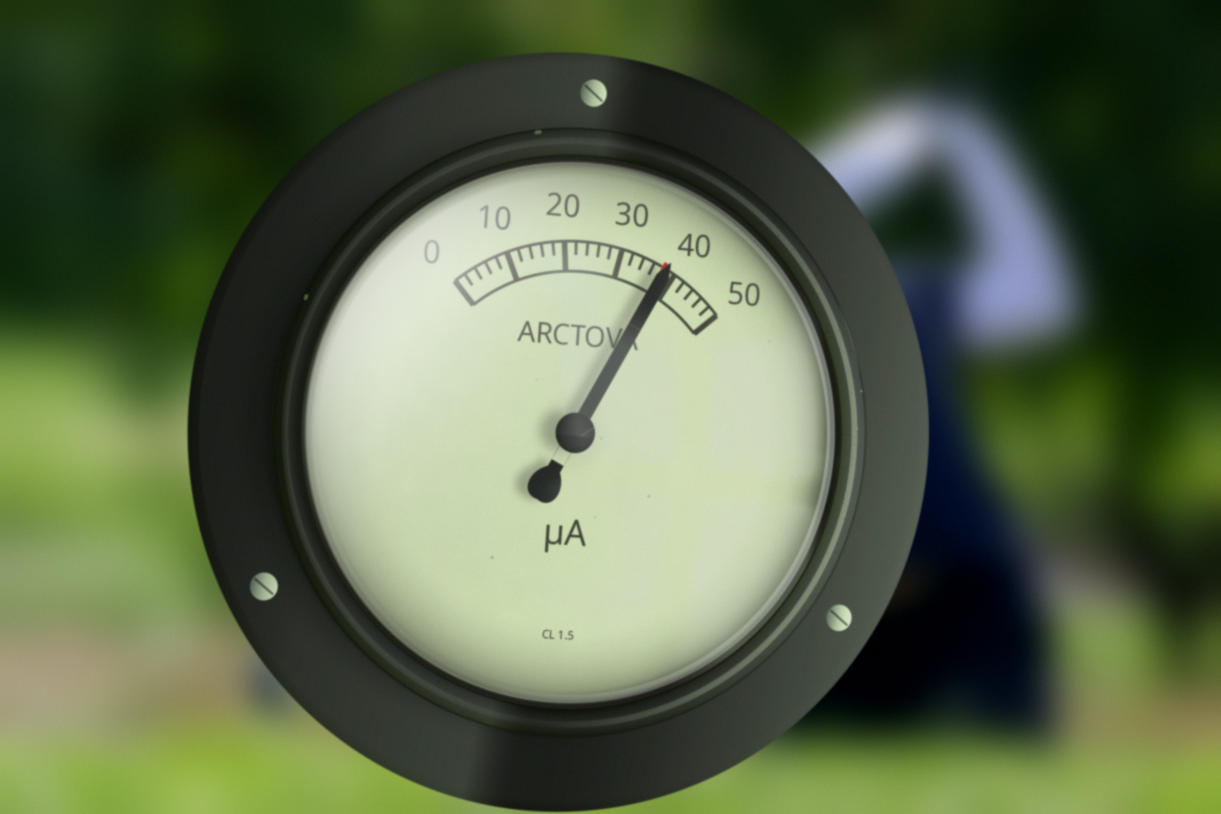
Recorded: µA 38
